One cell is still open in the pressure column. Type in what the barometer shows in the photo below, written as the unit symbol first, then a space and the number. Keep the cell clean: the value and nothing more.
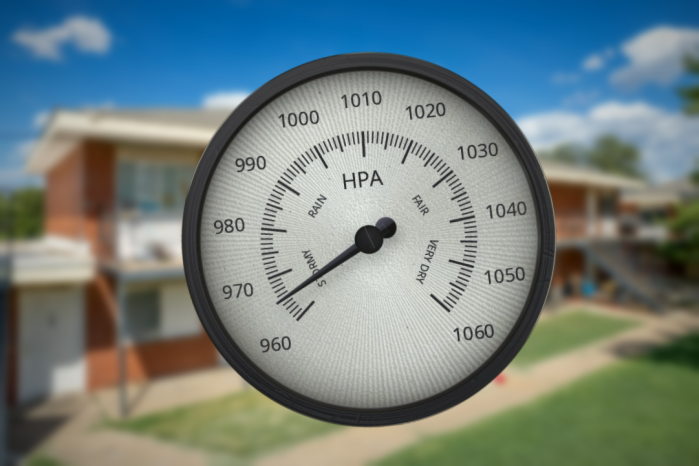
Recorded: hPa 965
